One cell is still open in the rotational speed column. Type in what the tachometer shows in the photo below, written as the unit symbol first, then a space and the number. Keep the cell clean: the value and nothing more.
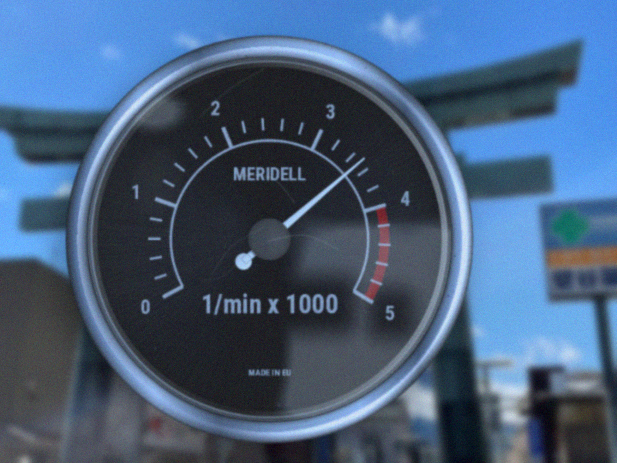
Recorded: rpm 3500
